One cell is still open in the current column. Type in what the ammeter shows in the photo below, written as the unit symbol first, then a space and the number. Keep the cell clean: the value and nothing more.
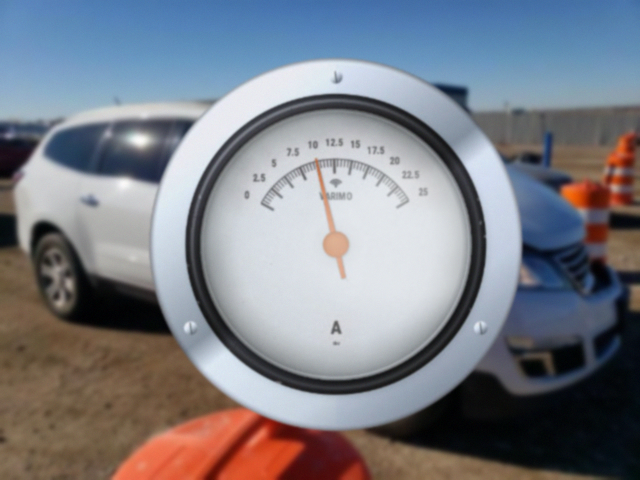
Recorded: A 10
